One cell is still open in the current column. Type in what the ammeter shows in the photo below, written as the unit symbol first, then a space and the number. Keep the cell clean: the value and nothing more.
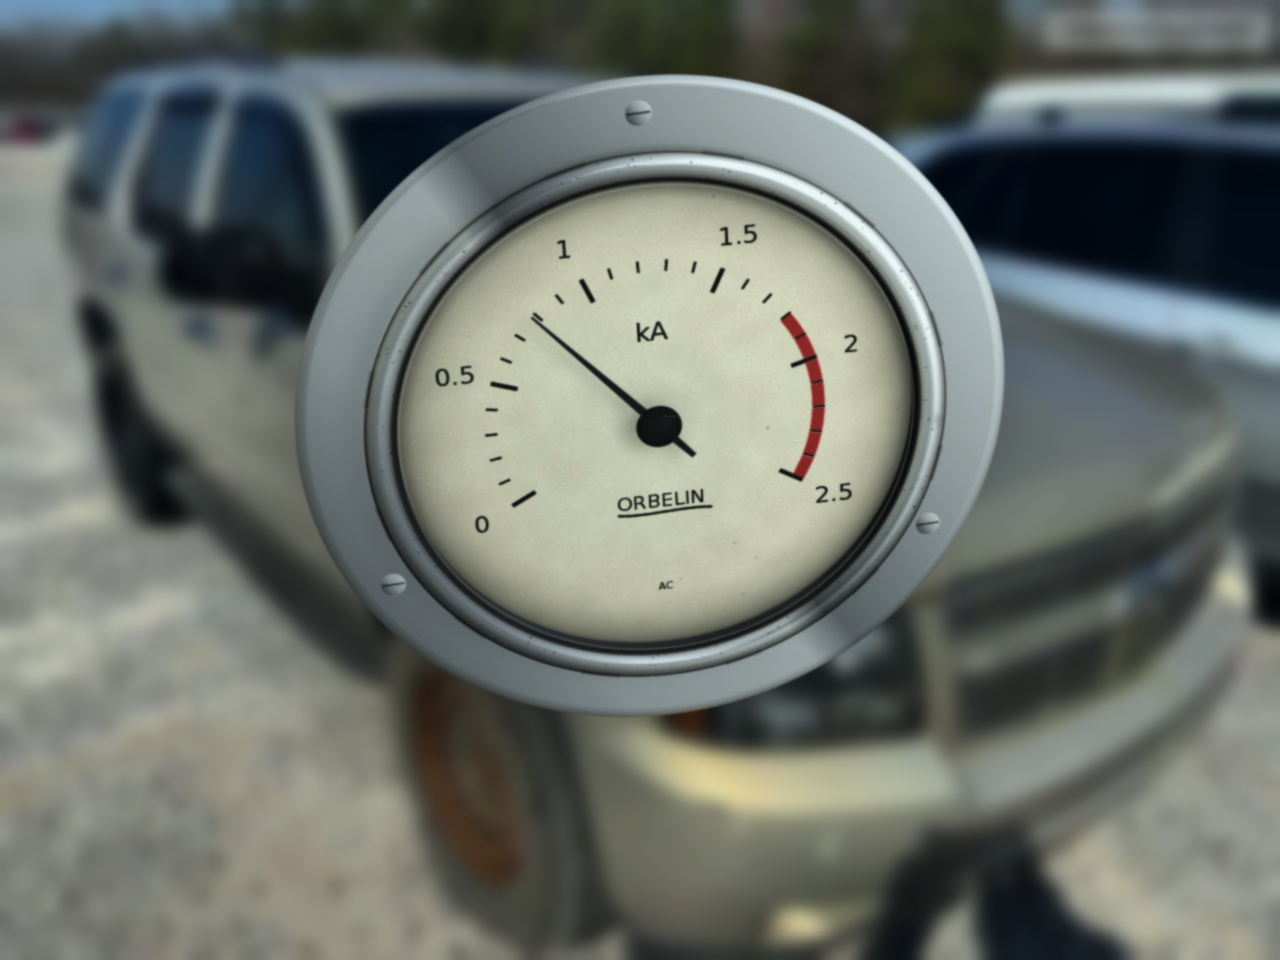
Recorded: kA 0.8
